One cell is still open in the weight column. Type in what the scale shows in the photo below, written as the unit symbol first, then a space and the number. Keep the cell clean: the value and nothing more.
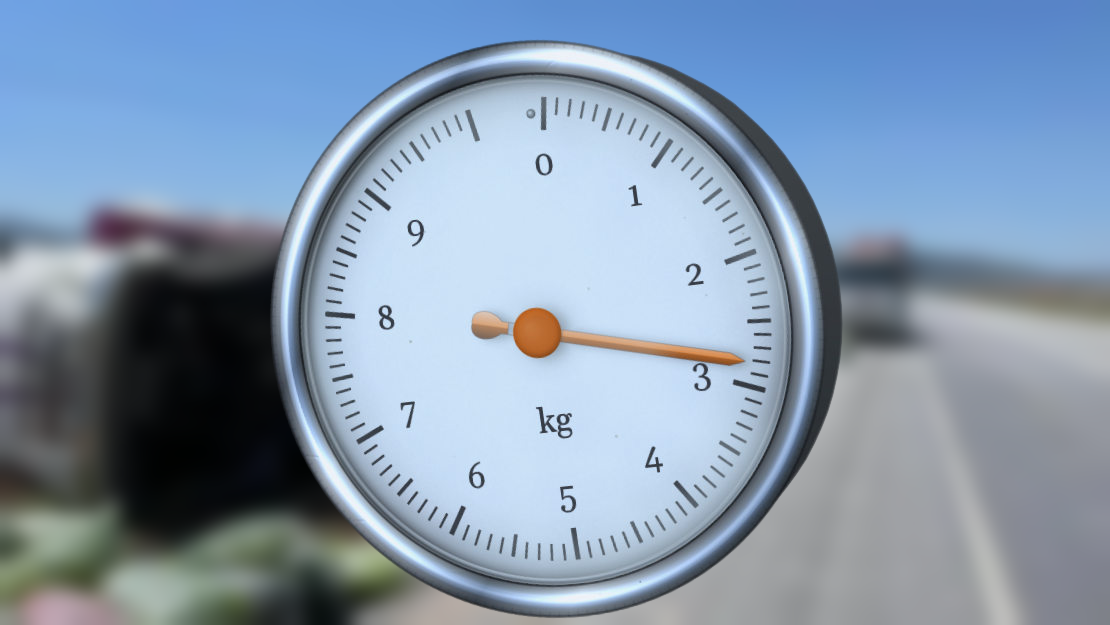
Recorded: kg 2.8
